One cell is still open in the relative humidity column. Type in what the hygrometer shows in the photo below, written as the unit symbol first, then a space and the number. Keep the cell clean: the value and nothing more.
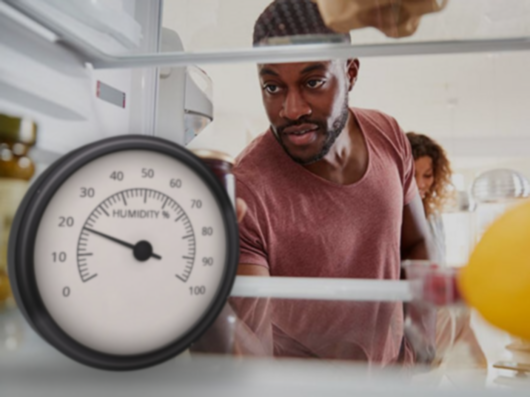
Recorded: % 20
